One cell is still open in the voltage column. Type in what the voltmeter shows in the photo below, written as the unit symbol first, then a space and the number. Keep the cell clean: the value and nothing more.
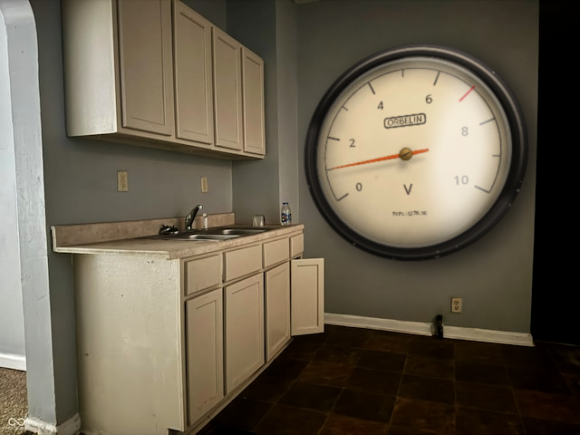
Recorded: V 1
